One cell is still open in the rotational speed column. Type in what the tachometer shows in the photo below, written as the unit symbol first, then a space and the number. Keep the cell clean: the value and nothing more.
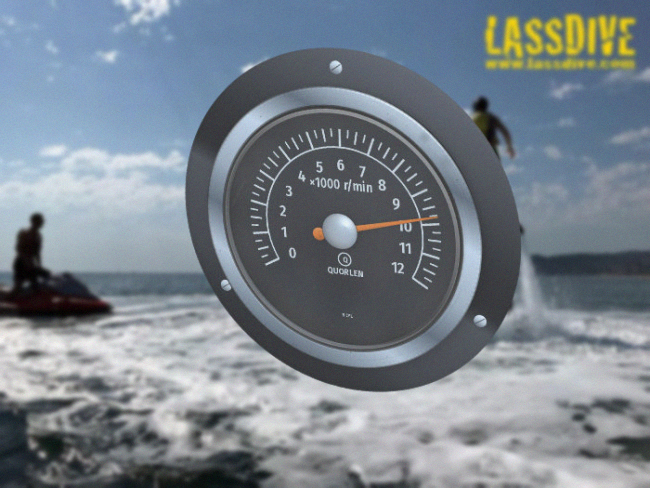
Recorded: rpm 9750
